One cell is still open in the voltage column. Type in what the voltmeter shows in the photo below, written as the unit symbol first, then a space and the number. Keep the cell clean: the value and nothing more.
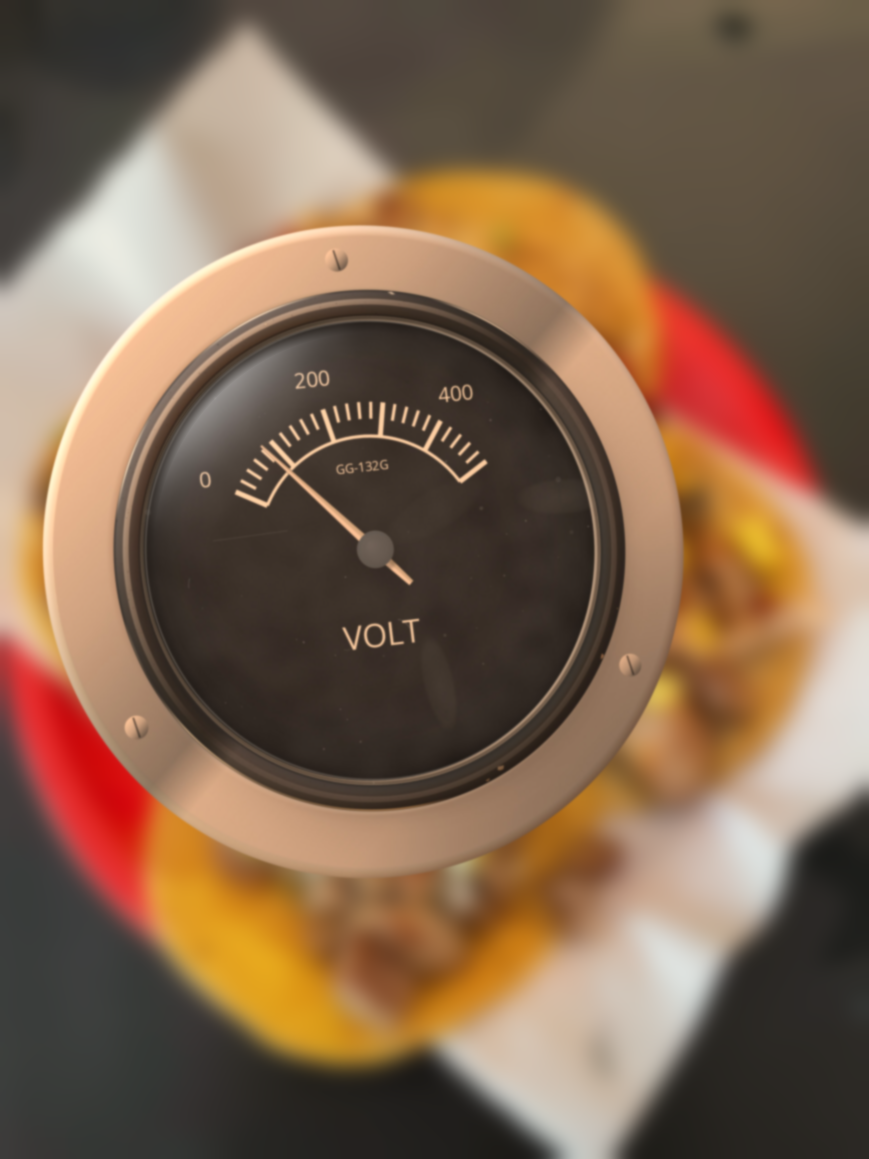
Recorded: V 80
